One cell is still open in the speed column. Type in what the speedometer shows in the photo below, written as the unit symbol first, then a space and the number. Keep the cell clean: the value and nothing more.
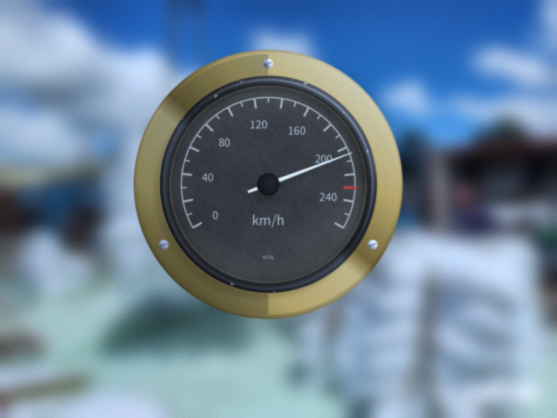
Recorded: km/h 205
